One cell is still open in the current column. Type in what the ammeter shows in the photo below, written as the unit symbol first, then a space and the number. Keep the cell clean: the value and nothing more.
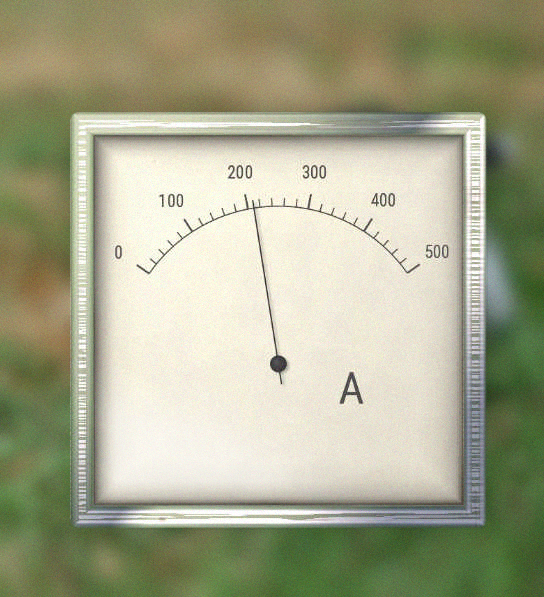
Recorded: A 210
